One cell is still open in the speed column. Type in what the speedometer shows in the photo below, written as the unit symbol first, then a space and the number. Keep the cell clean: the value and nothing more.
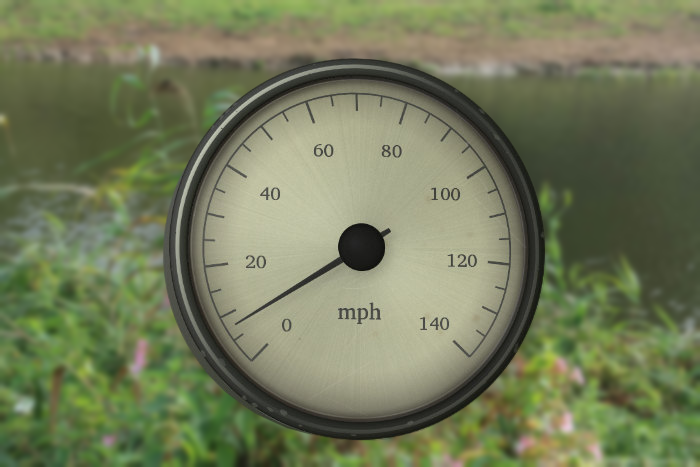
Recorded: mph 7.5
